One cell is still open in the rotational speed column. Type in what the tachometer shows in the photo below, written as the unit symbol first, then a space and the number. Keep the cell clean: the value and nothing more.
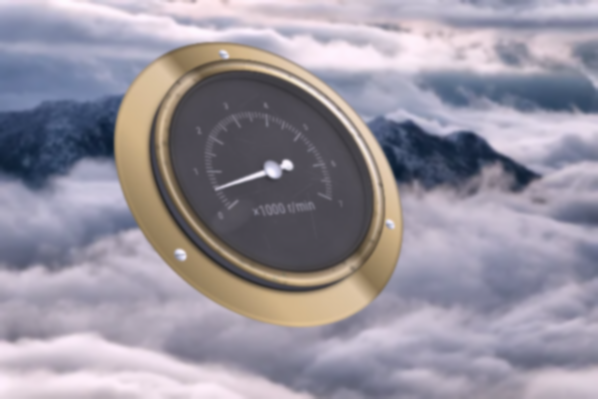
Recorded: rpm 500
